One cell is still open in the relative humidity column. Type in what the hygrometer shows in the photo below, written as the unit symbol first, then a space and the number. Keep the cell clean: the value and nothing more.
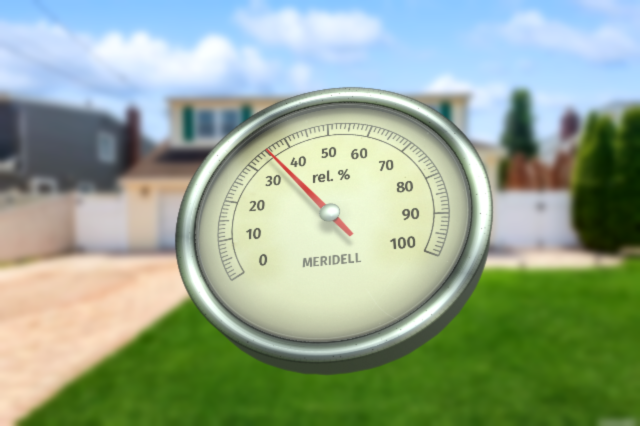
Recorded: % 35
